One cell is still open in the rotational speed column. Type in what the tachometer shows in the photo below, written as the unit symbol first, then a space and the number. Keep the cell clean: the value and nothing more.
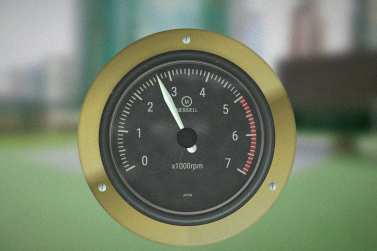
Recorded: rpm 2700
